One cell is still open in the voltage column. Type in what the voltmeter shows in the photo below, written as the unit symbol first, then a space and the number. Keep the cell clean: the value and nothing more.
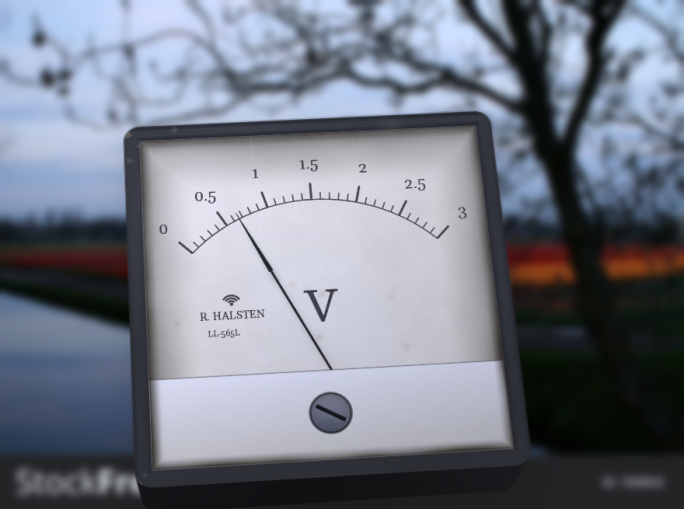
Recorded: V 0.65
